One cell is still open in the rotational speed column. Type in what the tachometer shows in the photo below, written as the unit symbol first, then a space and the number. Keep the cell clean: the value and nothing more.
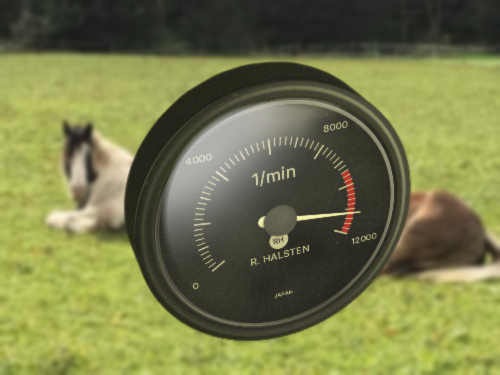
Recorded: rpm 11000
